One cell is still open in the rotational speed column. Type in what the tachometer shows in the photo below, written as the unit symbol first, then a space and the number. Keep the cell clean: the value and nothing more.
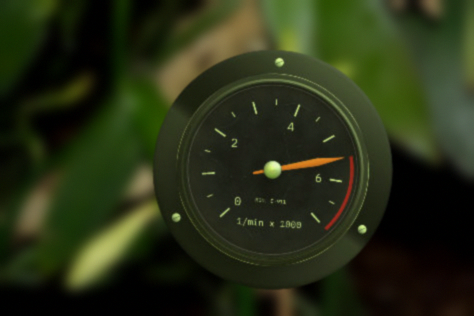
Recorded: rpm 5500
